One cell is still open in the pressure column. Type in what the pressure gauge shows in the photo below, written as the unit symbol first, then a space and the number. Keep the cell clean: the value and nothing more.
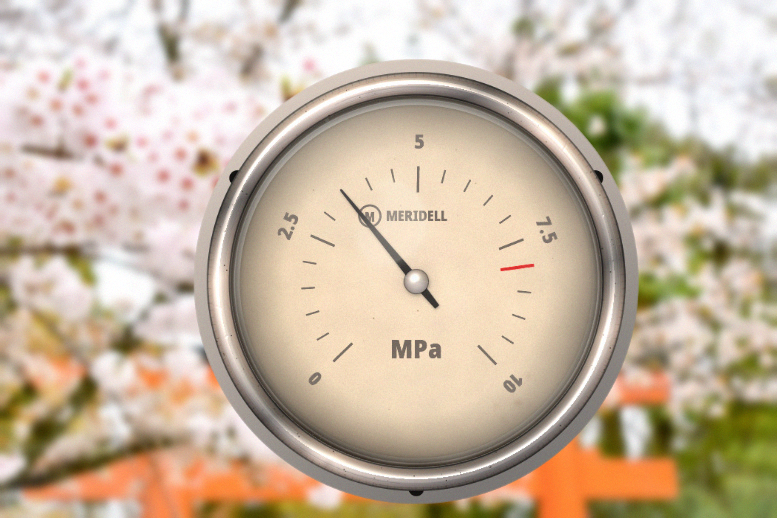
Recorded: MPa 3.5
